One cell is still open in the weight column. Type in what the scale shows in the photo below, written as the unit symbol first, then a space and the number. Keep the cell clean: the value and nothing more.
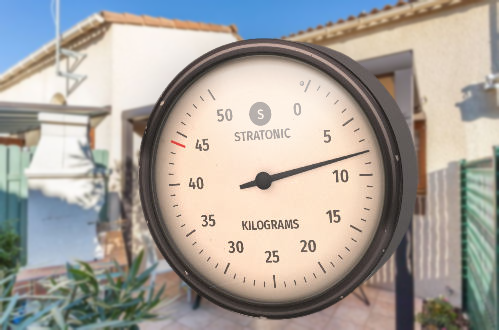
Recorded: kg 8
